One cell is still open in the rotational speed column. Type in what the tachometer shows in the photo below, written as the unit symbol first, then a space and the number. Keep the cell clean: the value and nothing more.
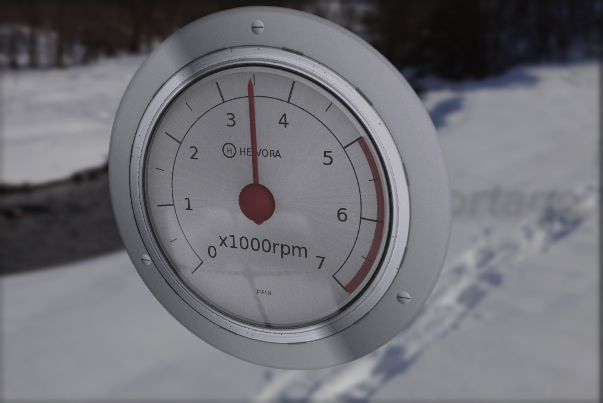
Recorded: rpm 3500
